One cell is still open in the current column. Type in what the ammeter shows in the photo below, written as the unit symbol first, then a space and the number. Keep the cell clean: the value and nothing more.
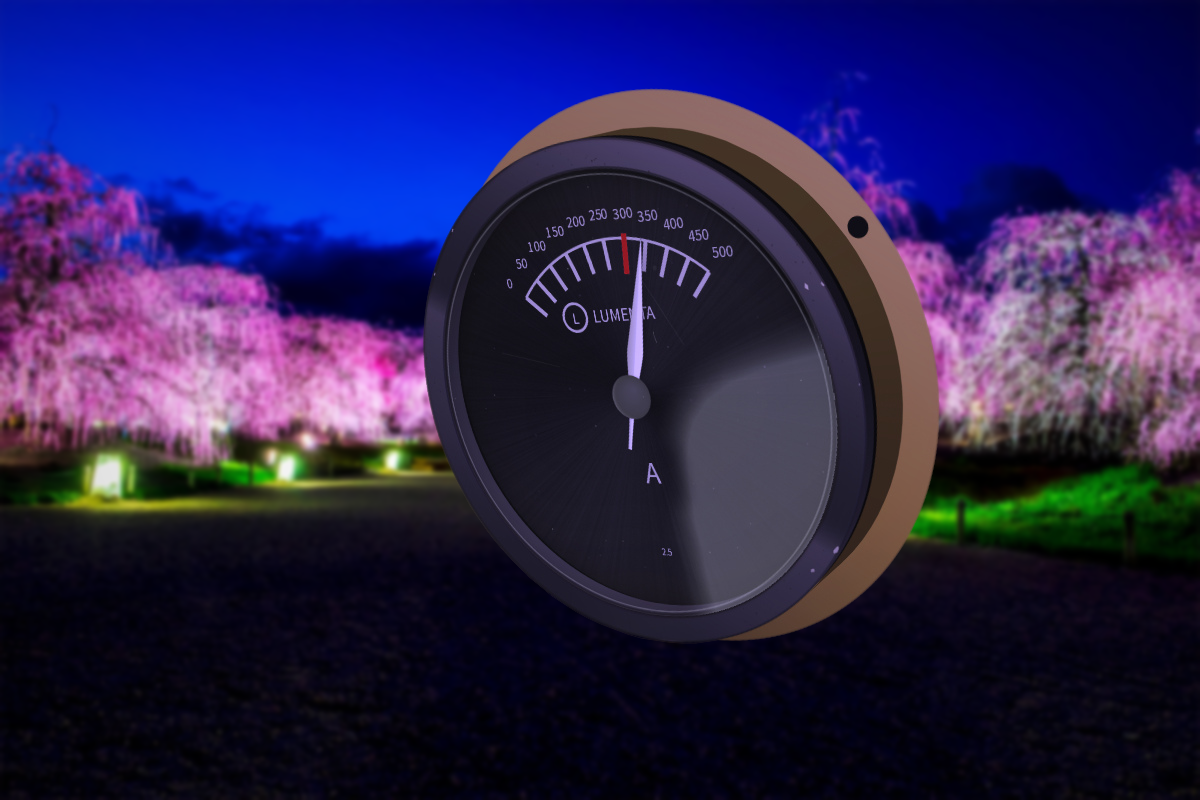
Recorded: A 350
